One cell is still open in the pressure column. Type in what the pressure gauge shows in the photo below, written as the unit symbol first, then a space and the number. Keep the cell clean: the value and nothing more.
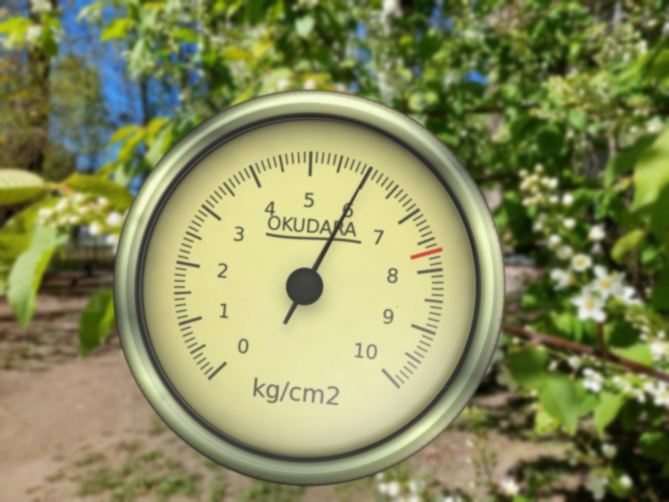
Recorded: kg/cm² 6
